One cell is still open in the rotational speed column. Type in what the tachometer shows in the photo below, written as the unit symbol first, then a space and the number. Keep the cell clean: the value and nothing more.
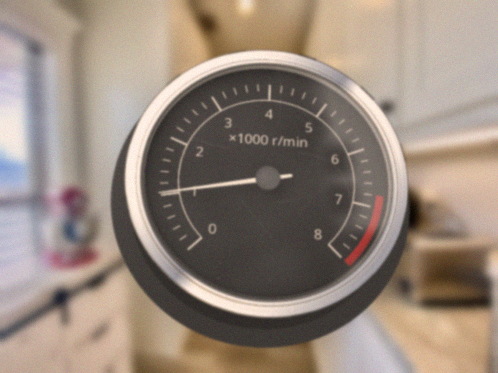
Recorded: rpm 1000
